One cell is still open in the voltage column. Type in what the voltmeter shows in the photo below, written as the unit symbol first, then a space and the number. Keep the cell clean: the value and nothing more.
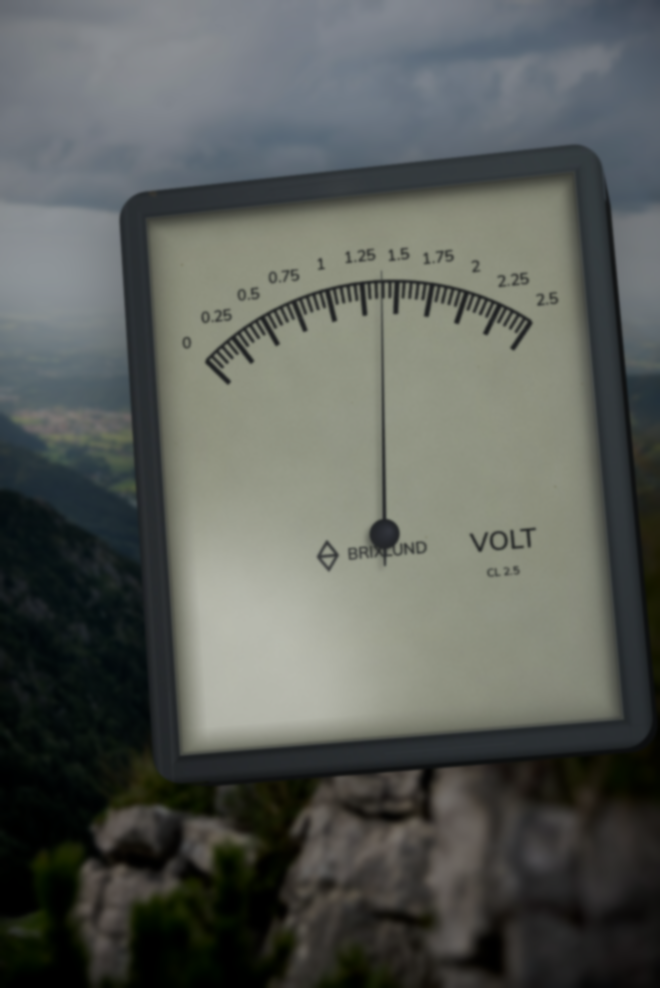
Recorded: V 1.4
